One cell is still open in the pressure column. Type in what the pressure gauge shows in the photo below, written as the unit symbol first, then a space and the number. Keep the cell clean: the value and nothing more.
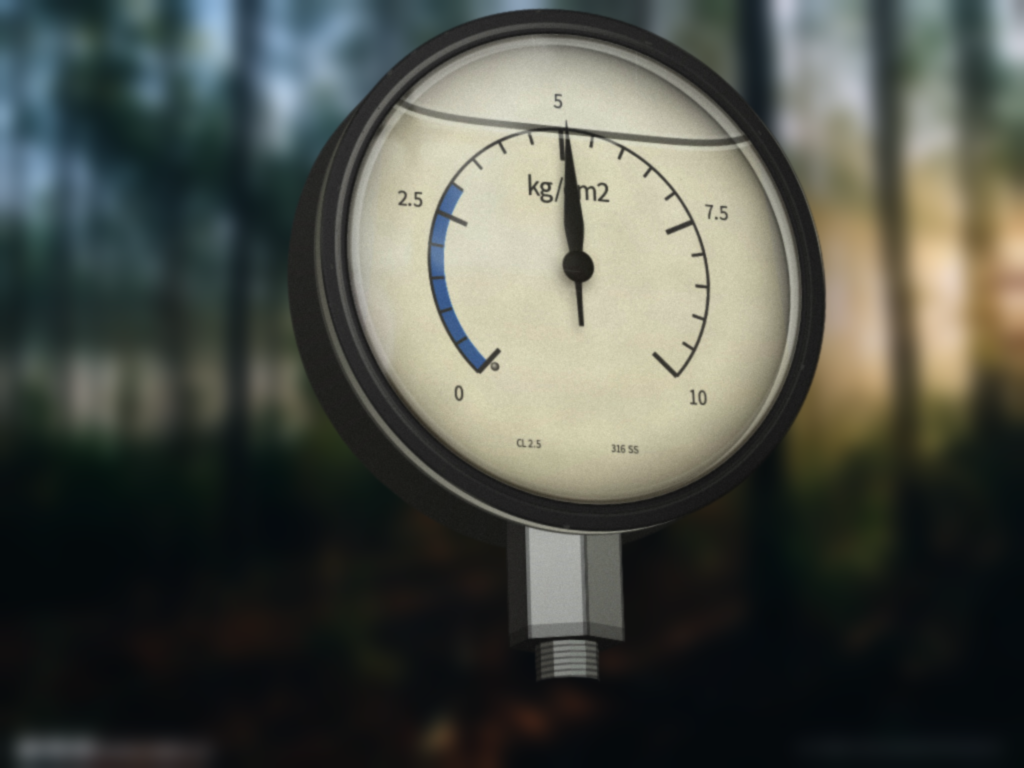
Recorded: kg/cm² 5
